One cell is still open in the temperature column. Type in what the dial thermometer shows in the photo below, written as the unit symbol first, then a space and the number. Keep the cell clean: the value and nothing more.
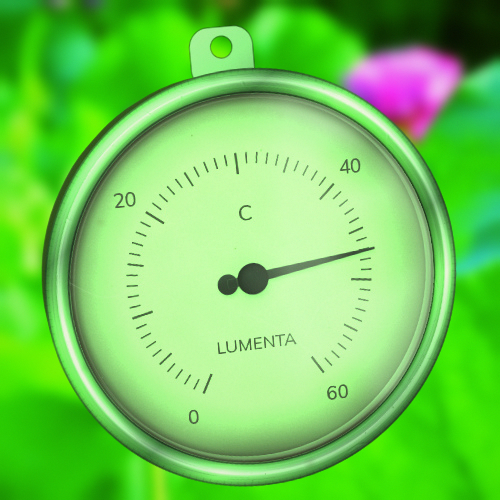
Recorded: °C 47
